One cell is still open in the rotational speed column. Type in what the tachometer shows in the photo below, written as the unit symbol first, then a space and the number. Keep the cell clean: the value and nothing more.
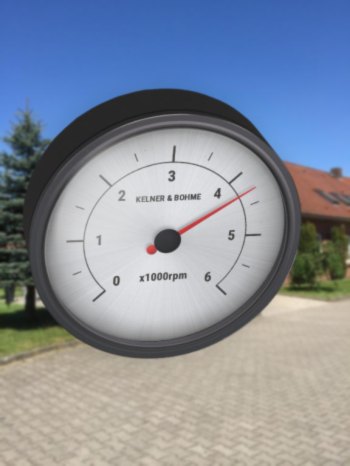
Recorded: rpm 4250
